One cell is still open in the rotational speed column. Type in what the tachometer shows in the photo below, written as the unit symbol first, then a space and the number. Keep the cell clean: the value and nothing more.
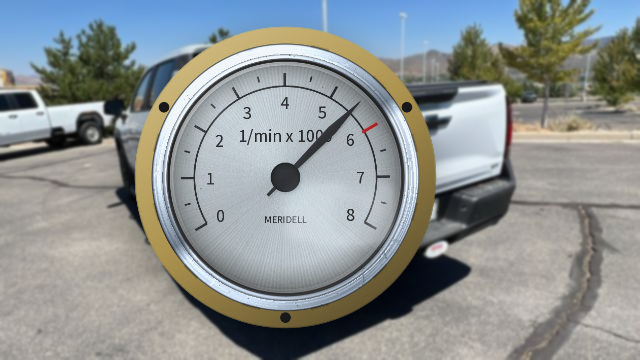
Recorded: rpm 5500
